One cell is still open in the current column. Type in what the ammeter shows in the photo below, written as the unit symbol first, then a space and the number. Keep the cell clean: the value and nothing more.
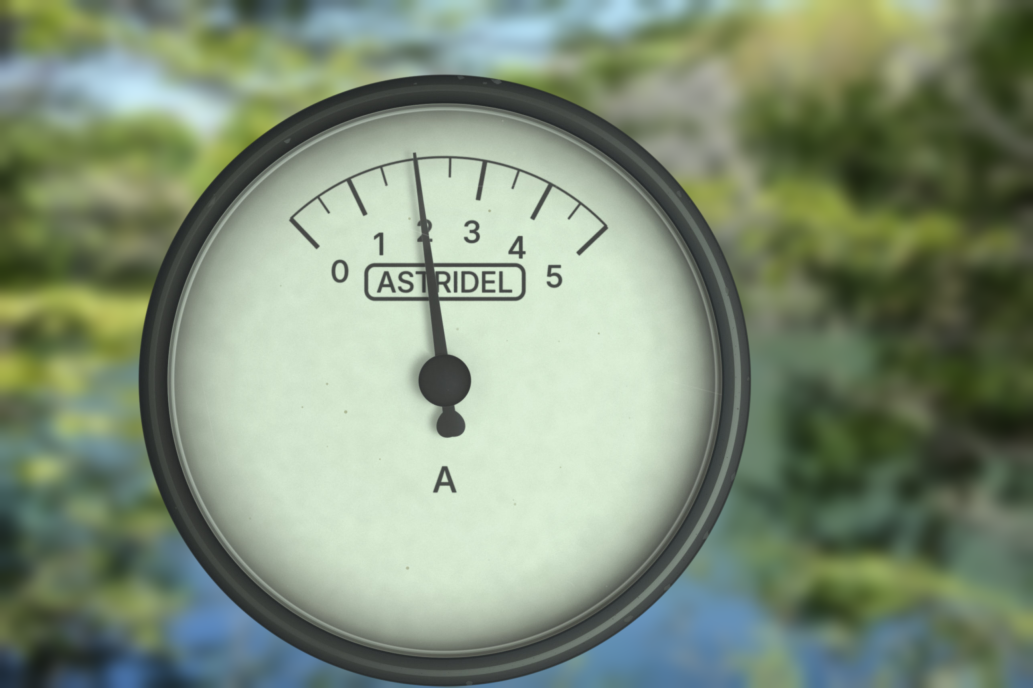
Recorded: A 2
